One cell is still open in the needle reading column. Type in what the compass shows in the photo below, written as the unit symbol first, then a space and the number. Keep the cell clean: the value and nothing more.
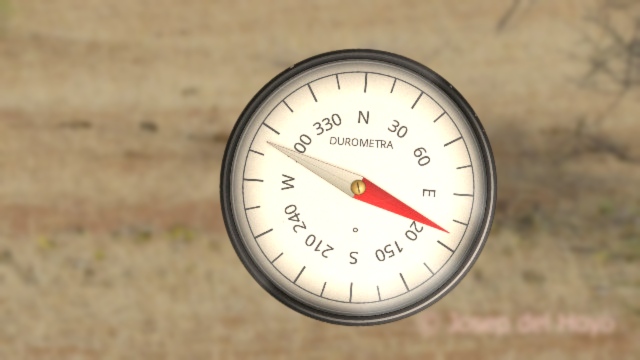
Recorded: ° 112.5
